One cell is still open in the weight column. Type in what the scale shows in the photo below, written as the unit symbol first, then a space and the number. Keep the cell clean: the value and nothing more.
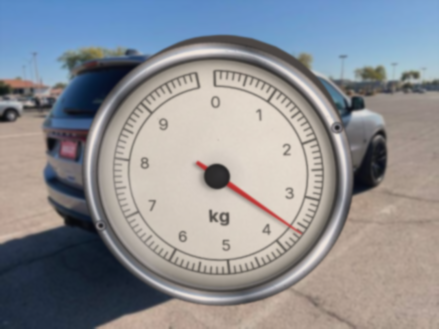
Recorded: kg 3.6
